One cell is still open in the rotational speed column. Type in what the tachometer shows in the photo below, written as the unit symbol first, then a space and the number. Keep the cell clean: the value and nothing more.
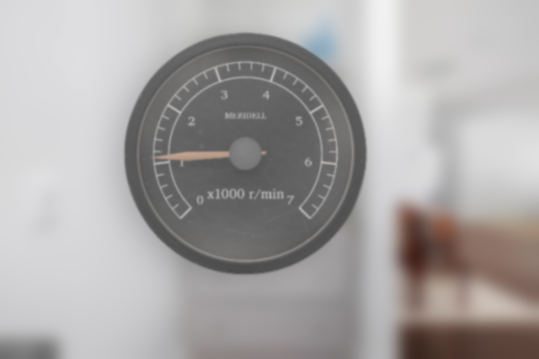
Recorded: rpm 1100
